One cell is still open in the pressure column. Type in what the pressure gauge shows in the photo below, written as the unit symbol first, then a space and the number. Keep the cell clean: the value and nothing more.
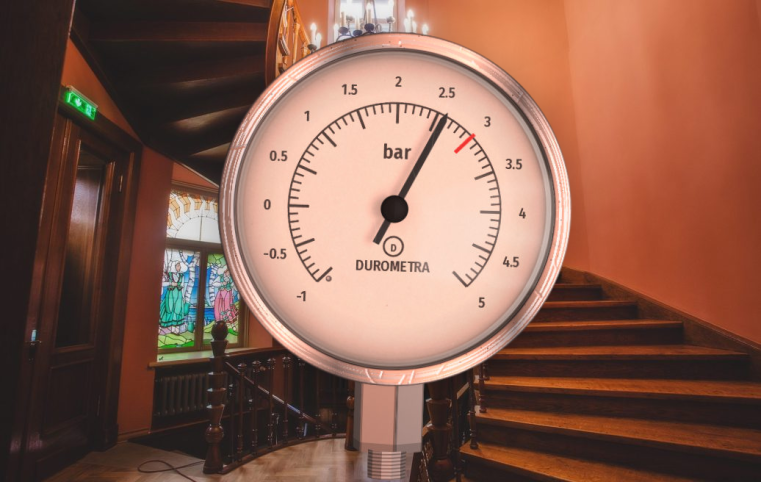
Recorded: bar 2.6
